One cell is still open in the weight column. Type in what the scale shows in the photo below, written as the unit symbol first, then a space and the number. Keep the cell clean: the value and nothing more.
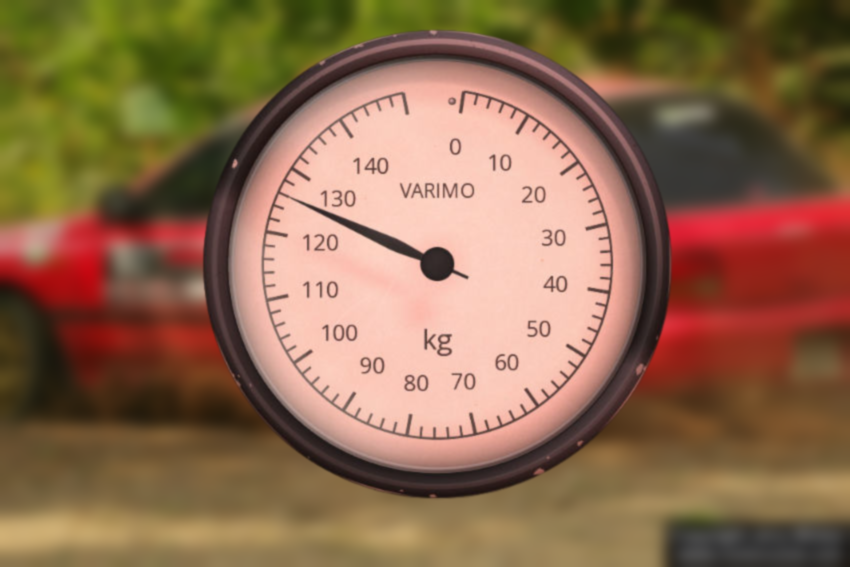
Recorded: kg 126
